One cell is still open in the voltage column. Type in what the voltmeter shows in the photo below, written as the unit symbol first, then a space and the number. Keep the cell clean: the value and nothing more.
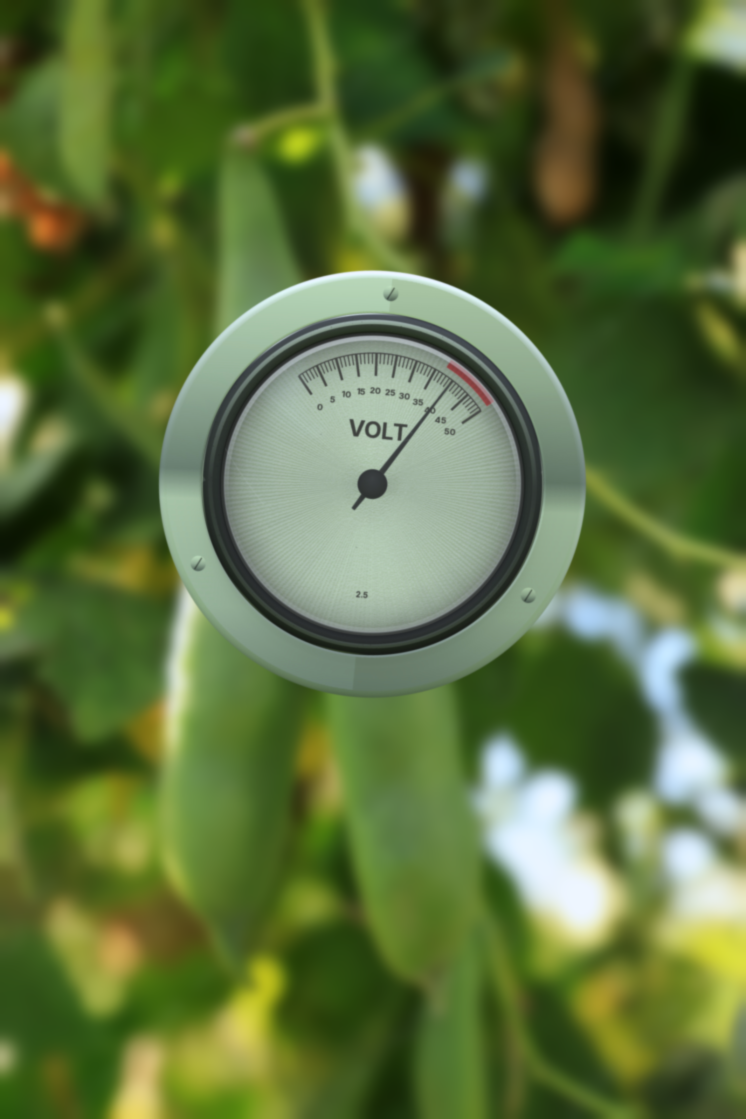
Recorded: V 40
